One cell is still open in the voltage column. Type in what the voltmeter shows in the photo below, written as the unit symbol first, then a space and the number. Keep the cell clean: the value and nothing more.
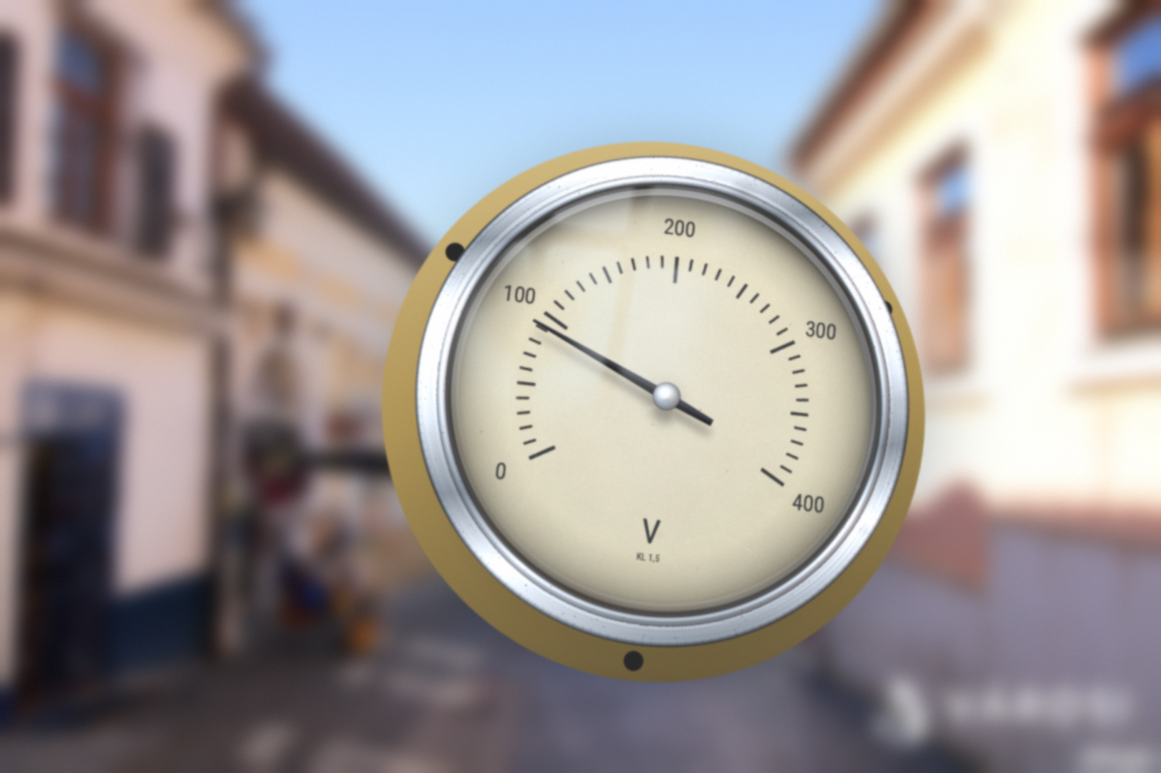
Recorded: V 90
